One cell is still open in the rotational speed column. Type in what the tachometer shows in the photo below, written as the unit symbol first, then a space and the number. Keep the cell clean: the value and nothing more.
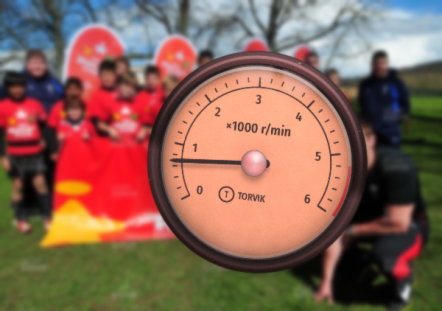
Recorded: rpm 700
